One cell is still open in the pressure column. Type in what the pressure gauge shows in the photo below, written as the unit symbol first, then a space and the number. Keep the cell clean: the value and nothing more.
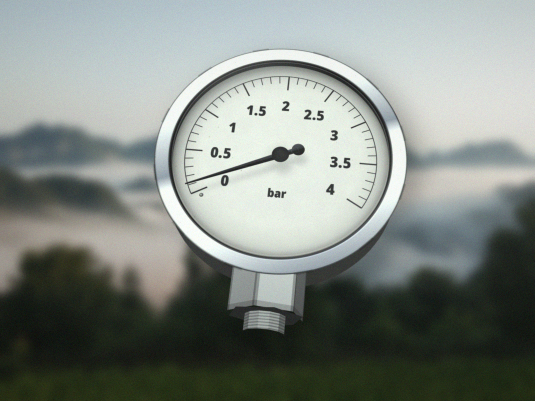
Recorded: bar 0.1
